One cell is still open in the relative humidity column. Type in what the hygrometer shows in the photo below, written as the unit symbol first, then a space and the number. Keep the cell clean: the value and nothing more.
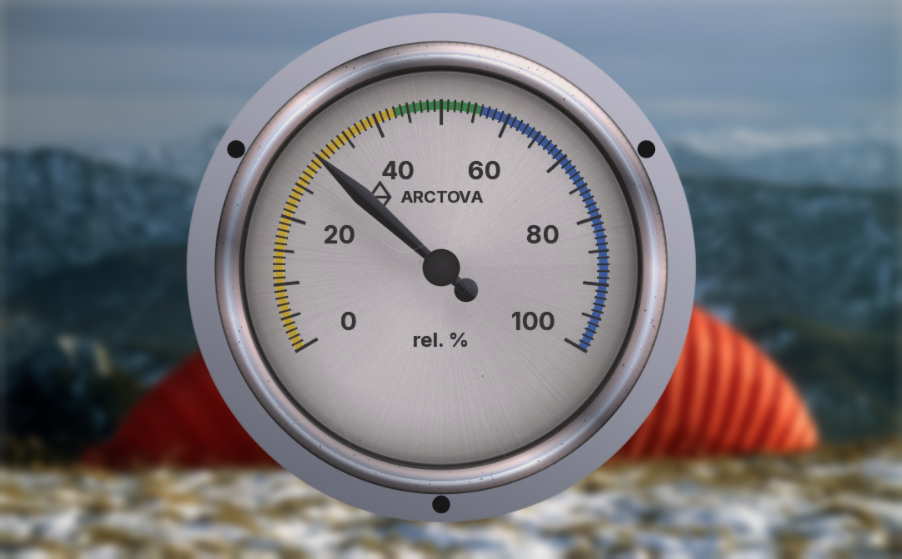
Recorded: % 30
